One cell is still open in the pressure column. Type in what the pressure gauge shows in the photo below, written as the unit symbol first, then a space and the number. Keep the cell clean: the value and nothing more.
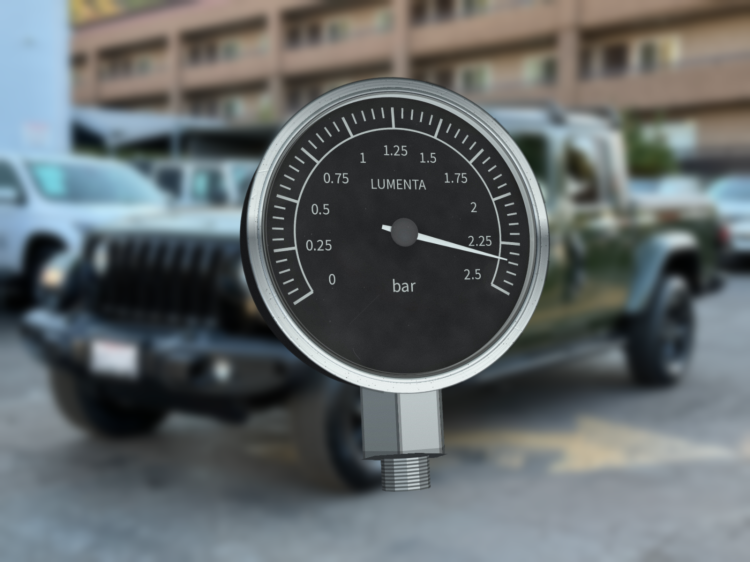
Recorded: bar 2.35
